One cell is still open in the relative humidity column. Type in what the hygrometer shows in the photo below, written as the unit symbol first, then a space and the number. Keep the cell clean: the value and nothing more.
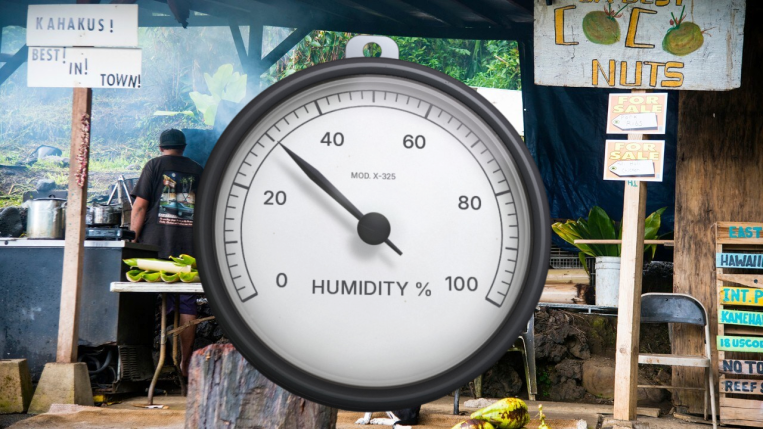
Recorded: % 30
